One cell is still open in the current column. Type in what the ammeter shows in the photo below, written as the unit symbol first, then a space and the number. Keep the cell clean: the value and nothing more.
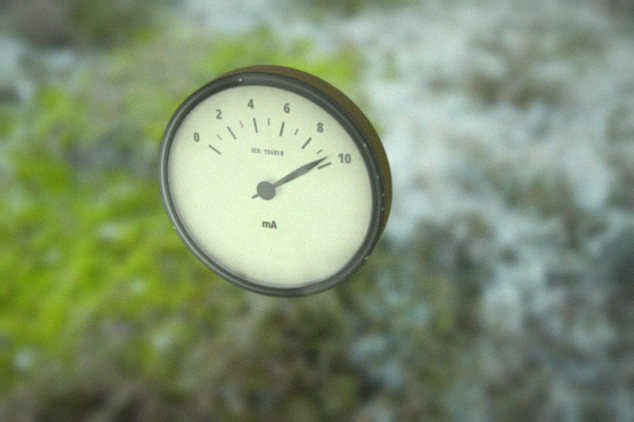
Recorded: mA 9.5
